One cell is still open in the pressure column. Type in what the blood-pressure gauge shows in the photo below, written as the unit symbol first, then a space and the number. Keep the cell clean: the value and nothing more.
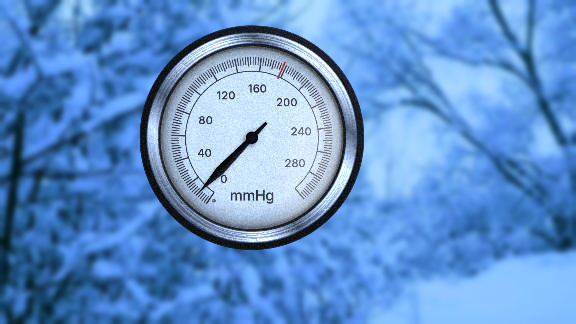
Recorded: mmHg 10
